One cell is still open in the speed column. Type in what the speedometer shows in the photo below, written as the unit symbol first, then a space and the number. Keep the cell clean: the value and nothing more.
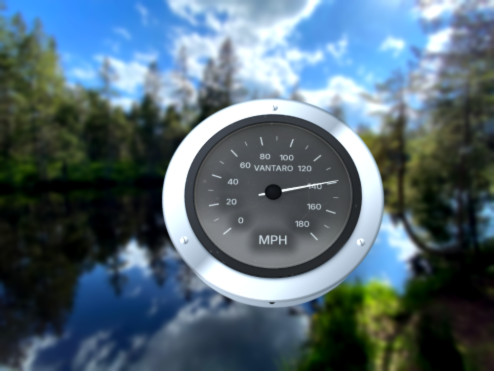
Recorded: mph 140
